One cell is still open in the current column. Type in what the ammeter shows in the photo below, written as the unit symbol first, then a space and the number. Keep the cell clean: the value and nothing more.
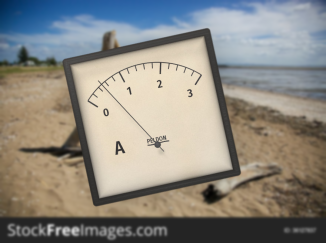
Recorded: A 0.5
